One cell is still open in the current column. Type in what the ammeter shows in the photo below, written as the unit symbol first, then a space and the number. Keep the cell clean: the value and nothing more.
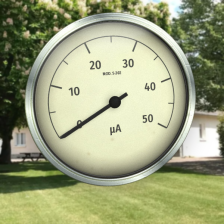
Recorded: µA 0
